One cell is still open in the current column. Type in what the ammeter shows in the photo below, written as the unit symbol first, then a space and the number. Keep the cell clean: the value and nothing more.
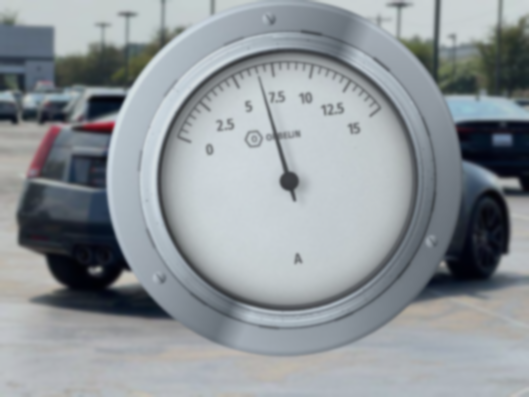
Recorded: A 6.5
